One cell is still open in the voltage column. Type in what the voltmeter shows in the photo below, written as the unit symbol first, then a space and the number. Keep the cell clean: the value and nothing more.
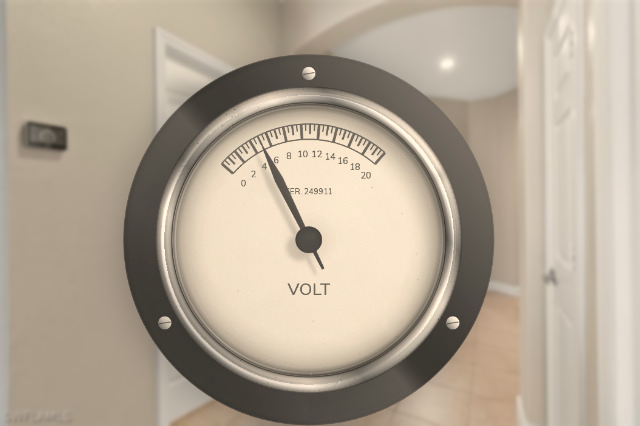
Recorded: V 5
